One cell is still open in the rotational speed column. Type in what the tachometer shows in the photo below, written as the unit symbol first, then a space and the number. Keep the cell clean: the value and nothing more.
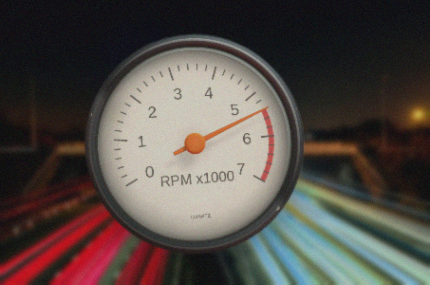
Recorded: rpm 5400
